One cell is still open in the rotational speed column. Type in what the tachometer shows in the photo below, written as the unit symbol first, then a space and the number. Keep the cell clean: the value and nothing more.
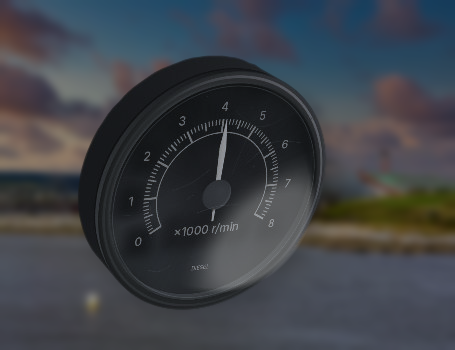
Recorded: rpm 4000
